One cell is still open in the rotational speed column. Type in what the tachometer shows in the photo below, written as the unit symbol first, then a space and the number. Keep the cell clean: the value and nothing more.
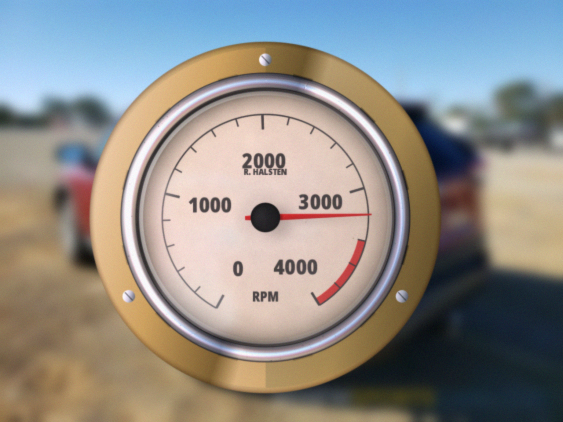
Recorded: rpm 3200
